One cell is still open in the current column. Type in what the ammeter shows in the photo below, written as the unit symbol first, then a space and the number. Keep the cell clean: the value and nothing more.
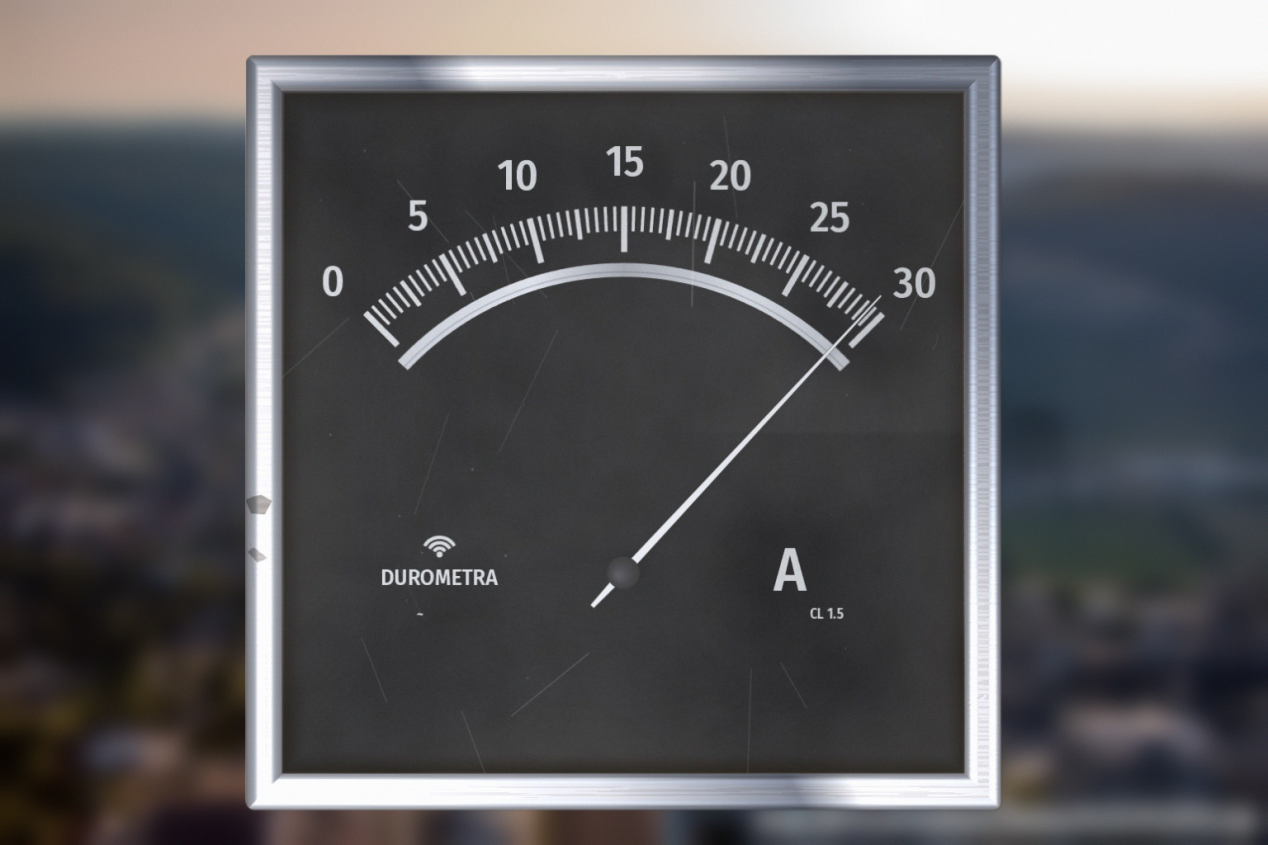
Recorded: A 29.25
